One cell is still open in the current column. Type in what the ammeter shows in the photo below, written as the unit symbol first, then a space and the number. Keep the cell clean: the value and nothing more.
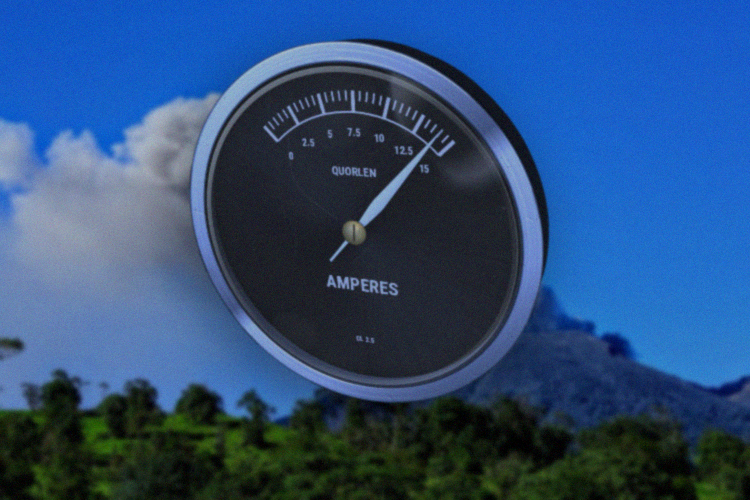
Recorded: A 14
